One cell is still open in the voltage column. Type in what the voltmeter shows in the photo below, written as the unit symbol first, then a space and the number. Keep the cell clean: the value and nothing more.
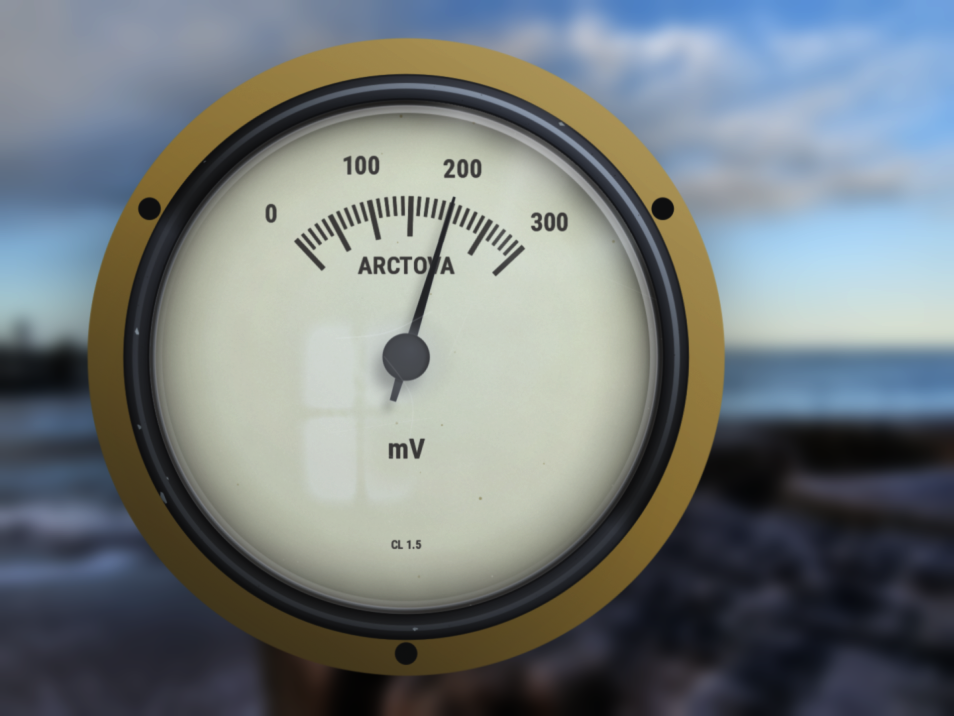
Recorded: mV 200
